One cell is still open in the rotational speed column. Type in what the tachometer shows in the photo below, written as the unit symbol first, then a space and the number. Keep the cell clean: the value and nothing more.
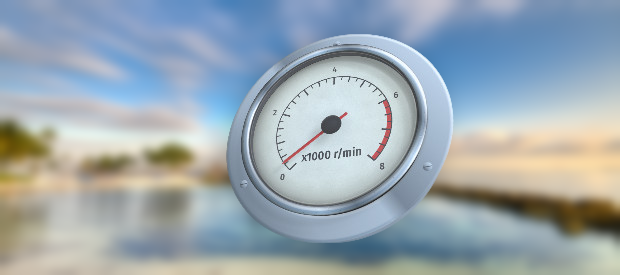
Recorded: rpm 250
